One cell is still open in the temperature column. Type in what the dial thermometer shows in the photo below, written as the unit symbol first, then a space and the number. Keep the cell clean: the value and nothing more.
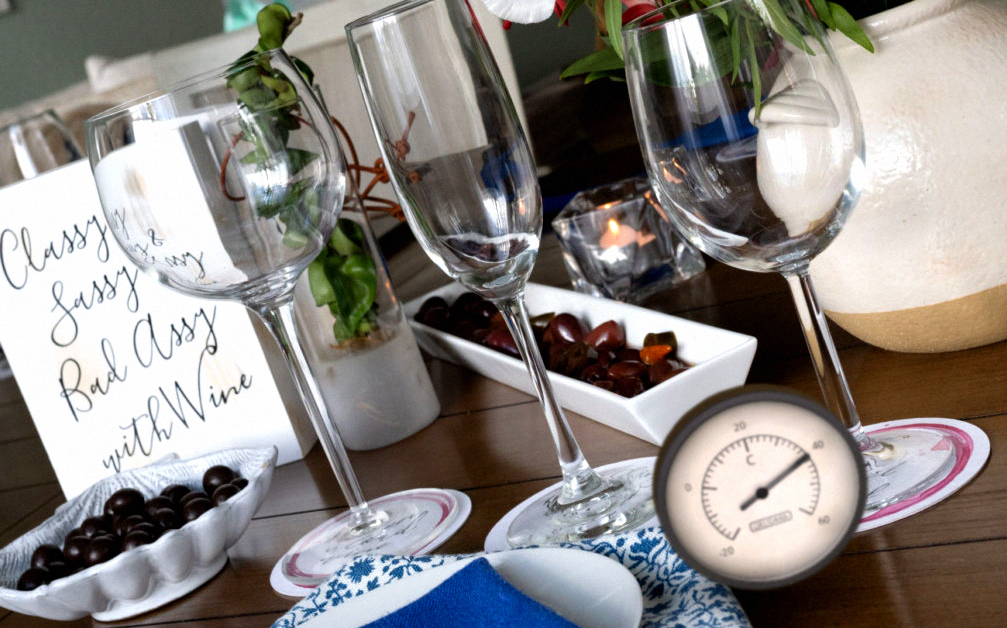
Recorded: °C 40
